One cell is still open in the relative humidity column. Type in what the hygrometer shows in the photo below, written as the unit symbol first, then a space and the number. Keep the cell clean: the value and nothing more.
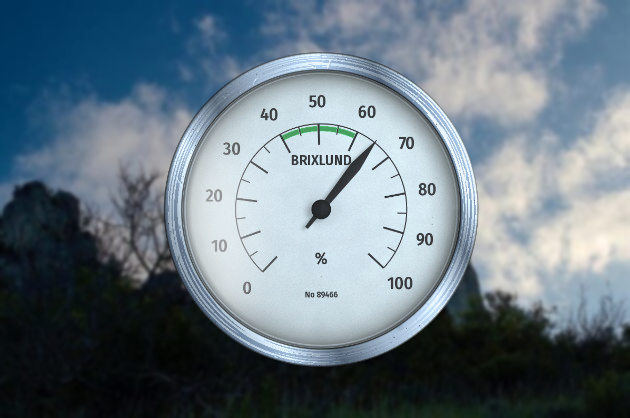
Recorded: % 65
